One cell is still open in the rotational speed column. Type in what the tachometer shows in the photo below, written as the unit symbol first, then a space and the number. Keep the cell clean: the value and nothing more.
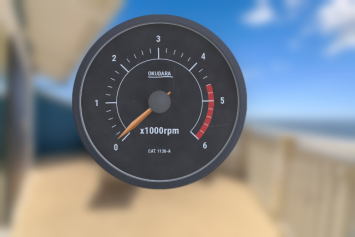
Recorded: rpm 100
